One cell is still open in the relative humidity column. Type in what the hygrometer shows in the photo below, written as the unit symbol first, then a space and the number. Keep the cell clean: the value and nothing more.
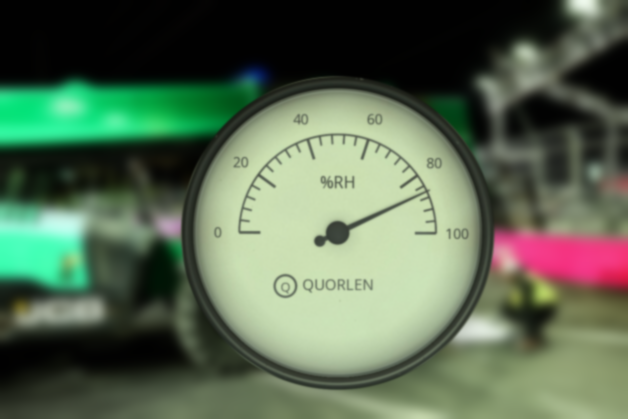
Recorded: % 86
